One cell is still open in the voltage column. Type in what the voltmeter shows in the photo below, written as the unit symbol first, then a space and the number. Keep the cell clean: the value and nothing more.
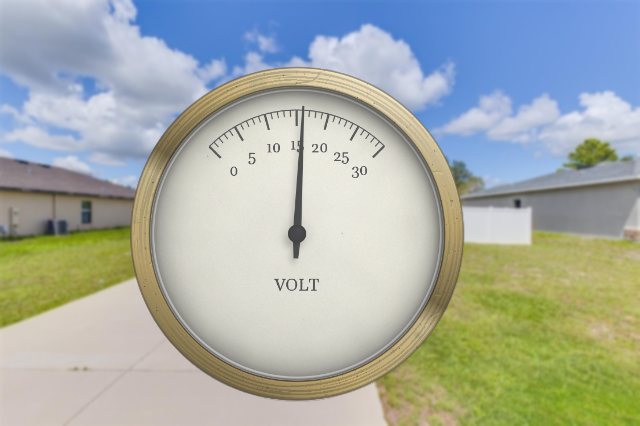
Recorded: V 16
